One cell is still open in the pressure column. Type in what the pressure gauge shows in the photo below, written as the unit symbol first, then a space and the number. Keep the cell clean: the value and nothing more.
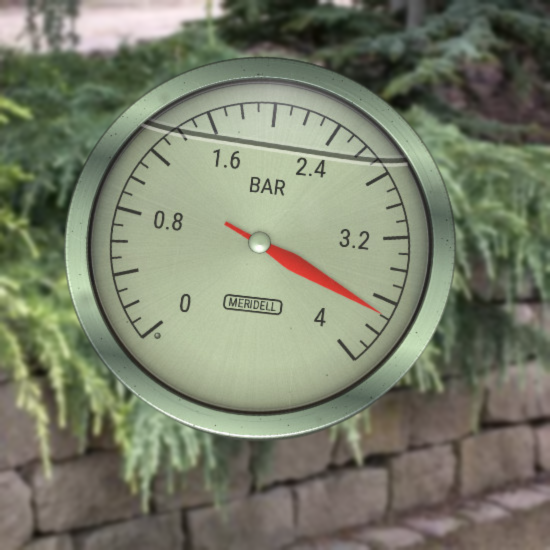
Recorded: bar 3.7
